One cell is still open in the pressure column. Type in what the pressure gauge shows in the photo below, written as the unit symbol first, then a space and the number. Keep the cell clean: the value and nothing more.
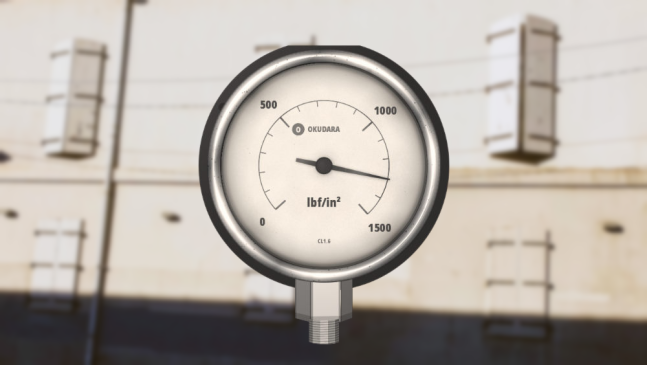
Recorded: psi 1300
